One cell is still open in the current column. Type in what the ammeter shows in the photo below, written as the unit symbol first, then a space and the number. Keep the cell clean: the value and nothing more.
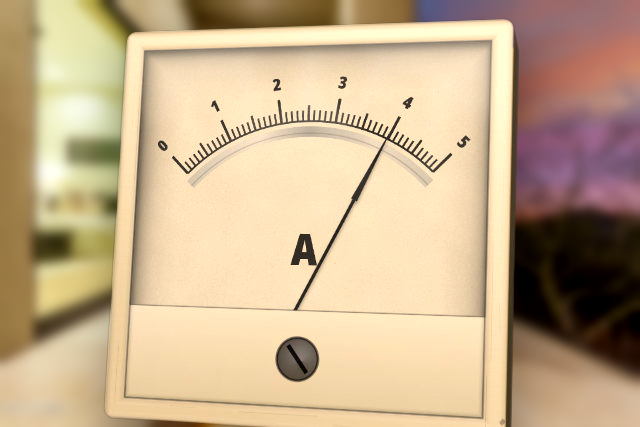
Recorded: A 4
